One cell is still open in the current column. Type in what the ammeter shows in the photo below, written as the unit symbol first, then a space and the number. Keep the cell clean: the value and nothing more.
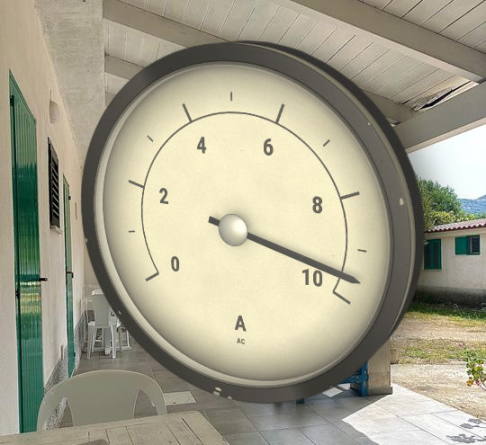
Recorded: A 9.5
